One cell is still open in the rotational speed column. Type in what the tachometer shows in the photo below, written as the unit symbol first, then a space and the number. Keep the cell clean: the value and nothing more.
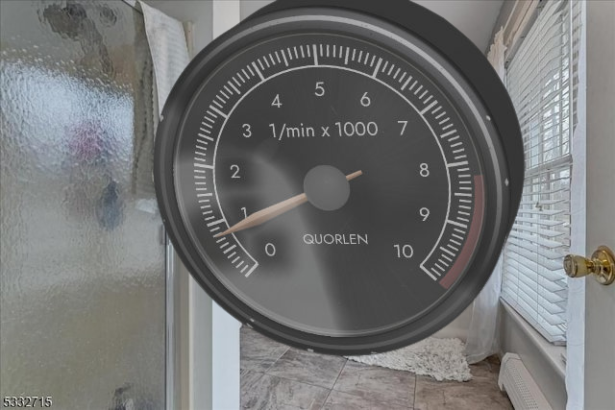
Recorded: rpm 800
